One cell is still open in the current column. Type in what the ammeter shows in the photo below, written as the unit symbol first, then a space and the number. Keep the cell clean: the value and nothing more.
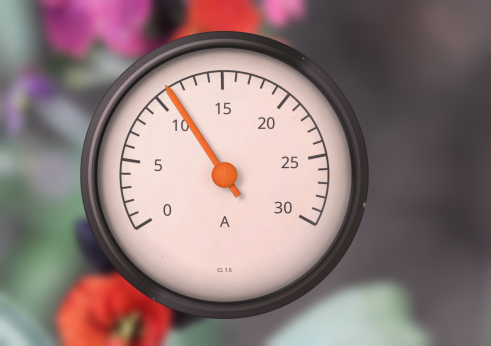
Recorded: A 11
